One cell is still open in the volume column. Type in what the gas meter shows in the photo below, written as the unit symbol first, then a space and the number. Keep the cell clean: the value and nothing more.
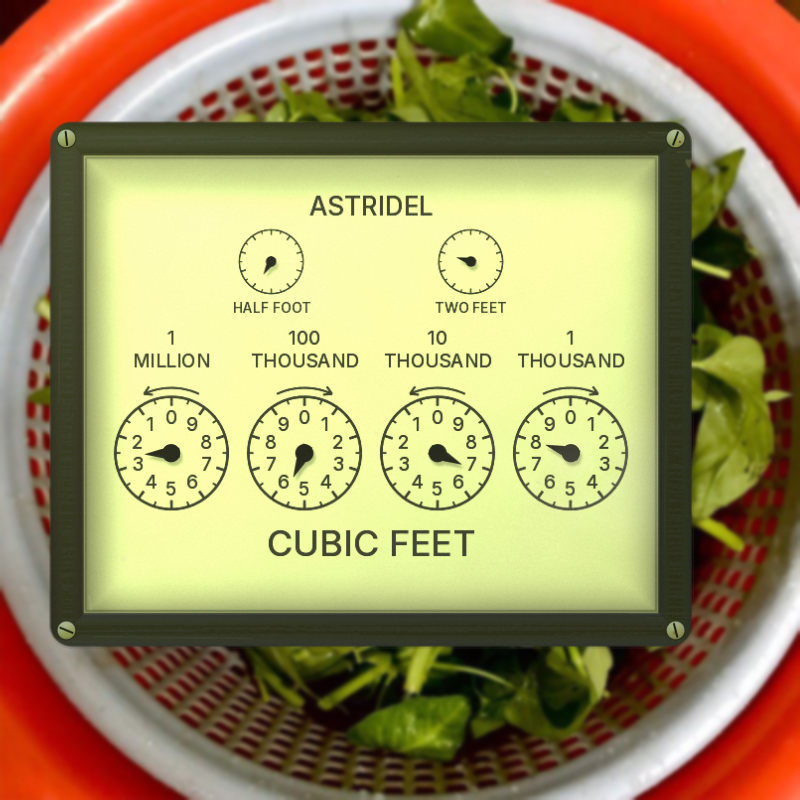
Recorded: ft³ 256800
